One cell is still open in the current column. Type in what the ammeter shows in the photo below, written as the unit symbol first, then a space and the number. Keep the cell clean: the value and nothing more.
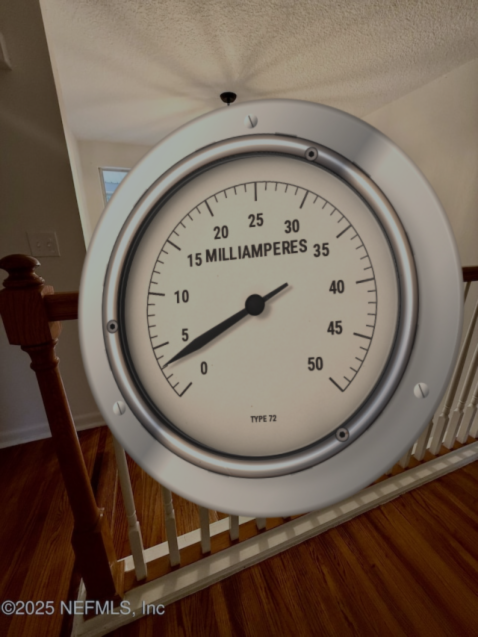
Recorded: mA 3
